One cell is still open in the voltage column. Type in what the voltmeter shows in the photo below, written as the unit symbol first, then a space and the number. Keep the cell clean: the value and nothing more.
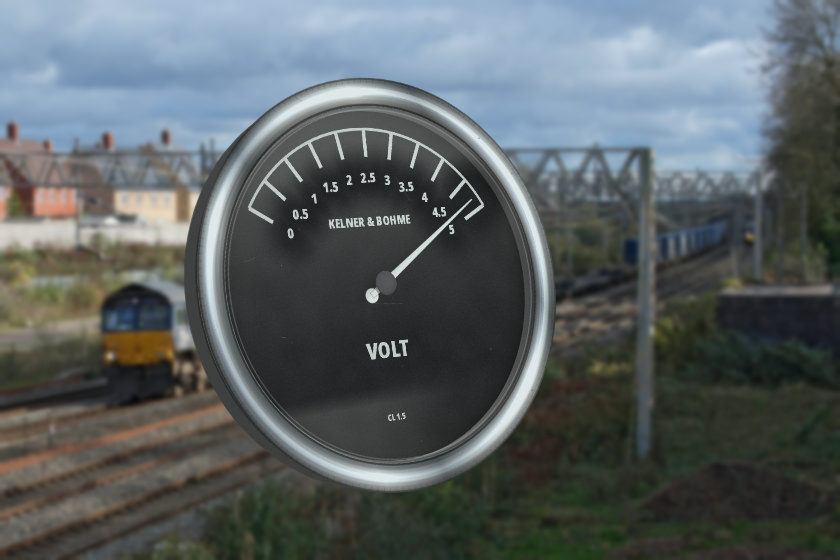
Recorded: V 4.75
